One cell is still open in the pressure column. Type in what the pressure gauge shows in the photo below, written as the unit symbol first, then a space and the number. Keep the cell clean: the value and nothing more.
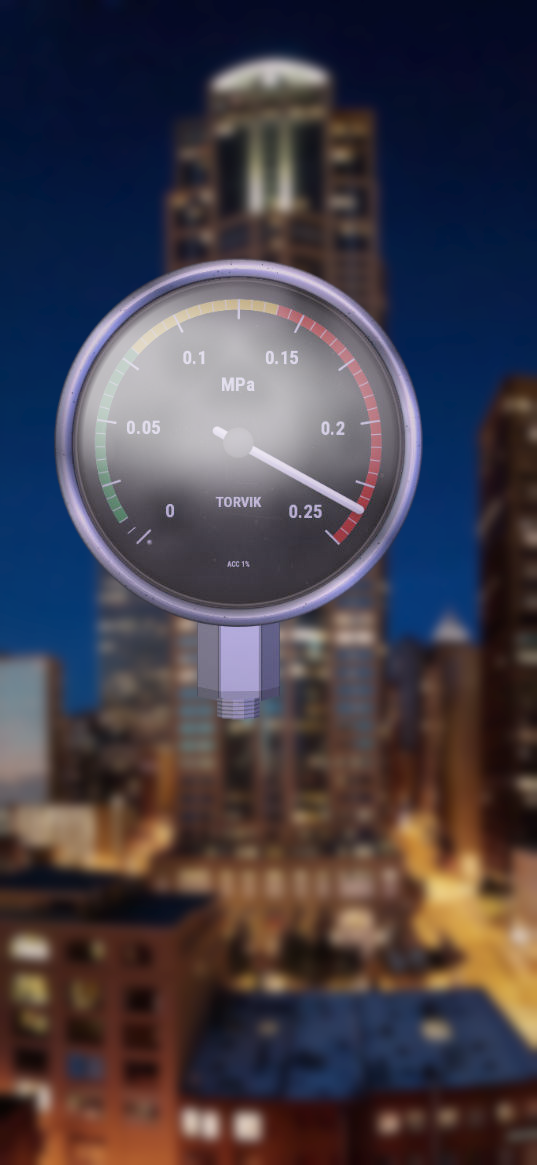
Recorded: MPa 0.235
